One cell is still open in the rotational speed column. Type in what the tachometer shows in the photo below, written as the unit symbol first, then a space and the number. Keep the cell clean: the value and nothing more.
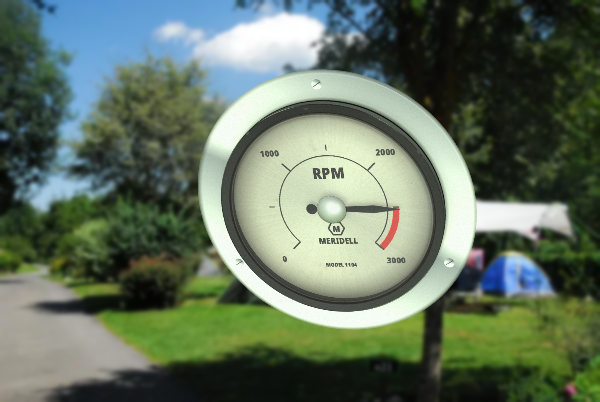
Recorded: rpm 2500
